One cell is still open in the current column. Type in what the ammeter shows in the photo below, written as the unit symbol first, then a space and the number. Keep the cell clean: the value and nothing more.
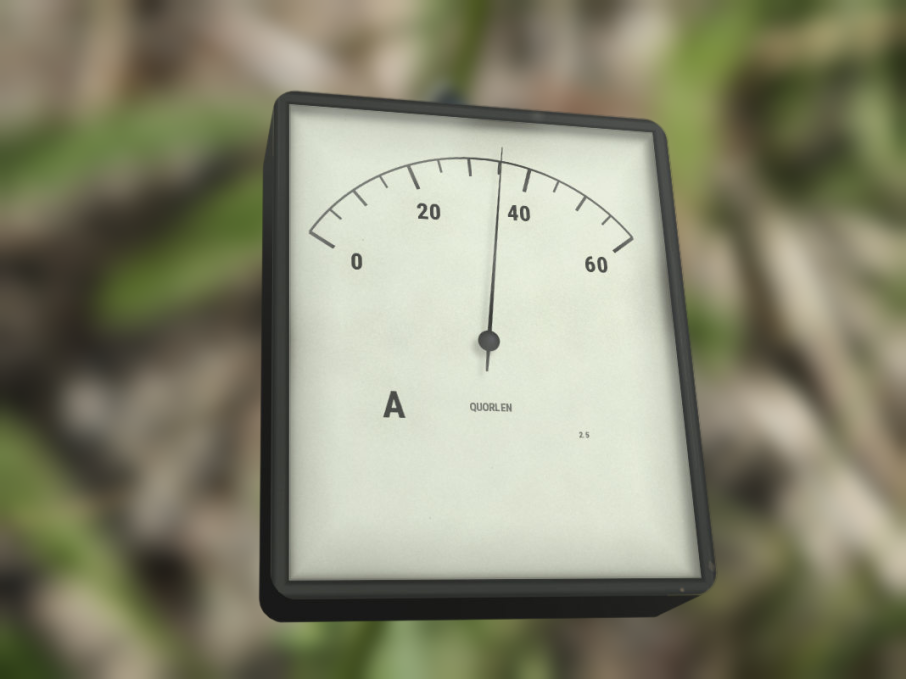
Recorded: A 35
